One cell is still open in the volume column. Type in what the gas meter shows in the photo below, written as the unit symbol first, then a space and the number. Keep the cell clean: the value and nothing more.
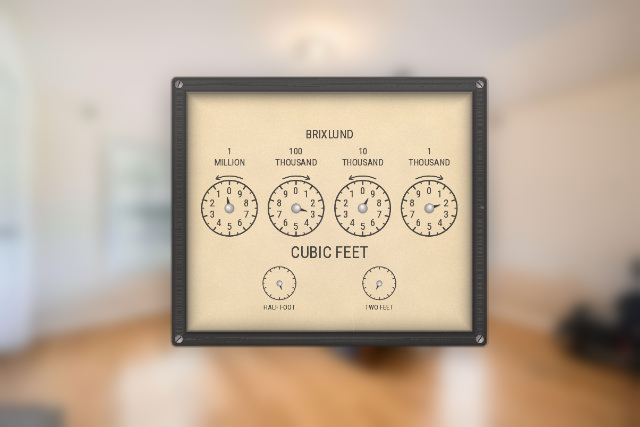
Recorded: ft³ 29200
